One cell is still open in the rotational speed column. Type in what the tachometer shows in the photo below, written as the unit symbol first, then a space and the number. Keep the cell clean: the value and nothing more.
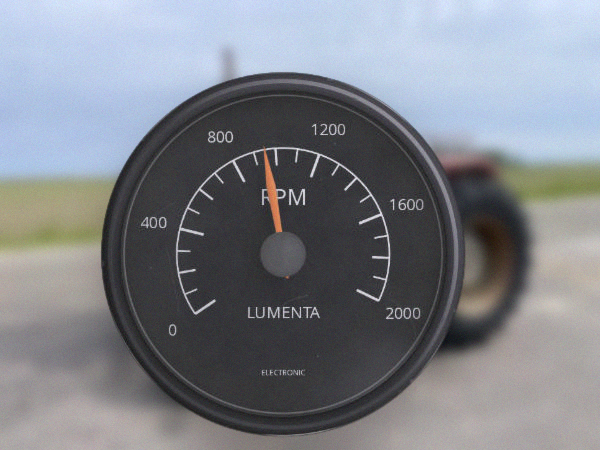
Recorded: rpm 950
